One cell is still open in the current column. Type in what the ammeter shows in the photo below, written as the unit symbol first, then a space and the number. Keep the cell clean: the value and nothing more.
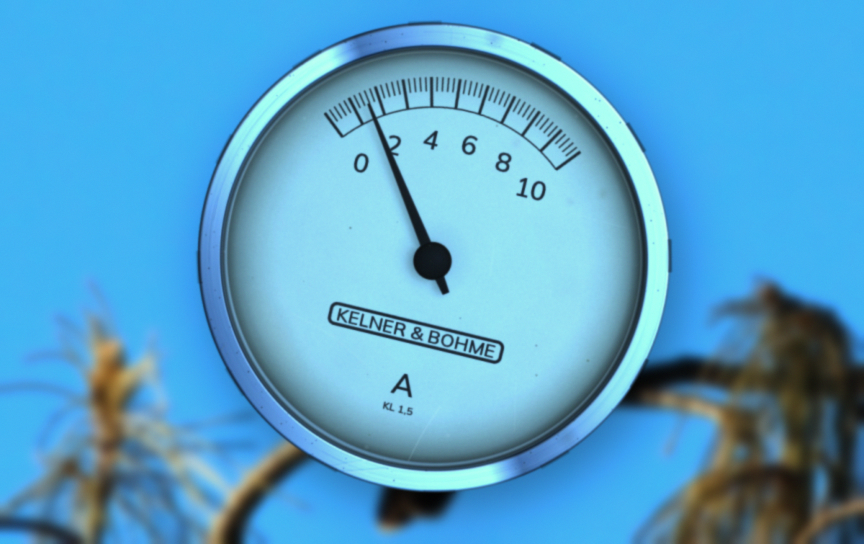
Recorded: A 1.6
